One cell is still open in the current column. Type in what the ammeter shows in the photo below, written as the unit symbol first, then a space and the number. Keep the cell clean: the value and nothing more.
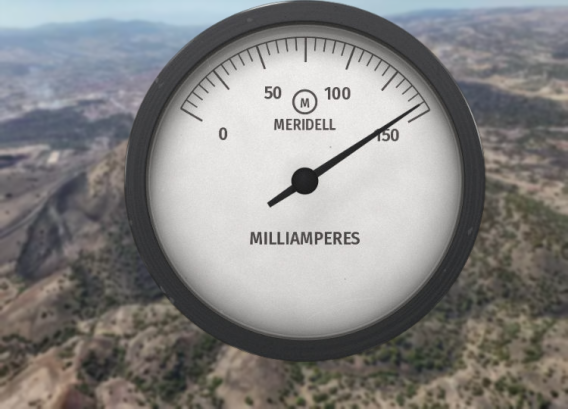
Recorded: mA 145
